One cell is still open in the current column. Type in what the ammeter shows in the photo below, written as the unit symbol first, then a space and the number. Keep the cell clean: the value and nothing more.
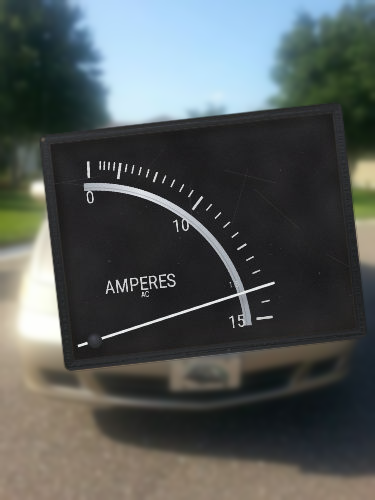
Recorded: A 14
